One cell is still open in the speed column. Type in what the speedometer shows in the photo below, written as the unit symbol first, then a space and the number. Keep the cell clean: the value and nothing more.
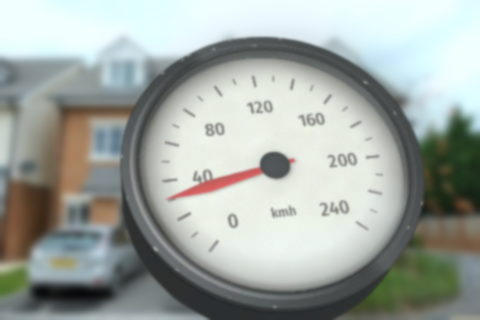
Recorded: km/h 30
